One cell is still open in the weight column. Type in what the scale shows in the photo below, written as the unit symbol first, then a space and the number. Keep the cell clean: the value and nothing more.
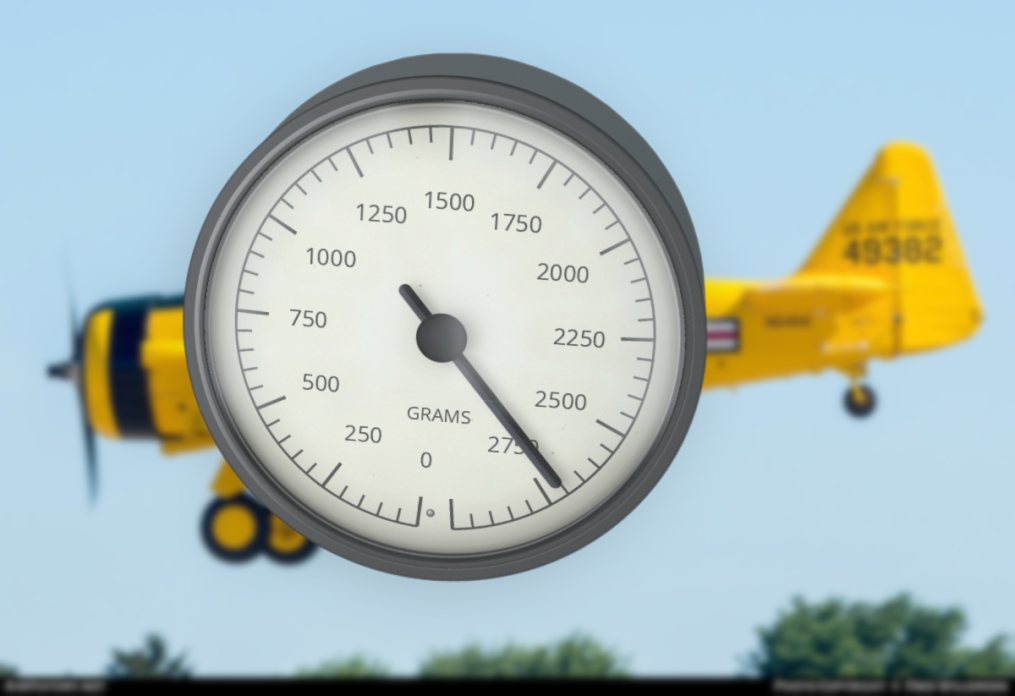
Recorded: g 2700
